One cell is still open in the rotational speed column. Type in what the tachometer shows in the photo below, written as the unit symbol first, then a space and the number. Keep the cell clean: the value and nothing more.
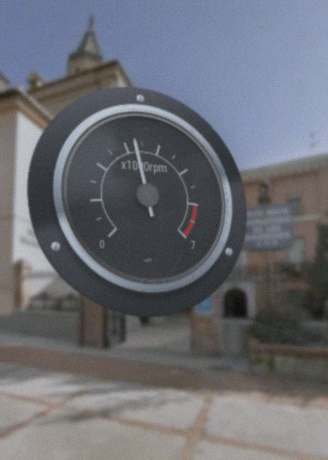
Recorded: rpm 3250
